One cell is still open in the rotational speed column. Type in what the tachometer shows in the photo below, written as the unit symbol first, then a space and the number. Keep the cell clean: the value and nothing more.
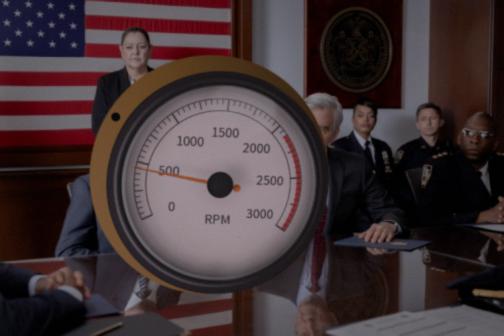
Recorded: rpm 450
